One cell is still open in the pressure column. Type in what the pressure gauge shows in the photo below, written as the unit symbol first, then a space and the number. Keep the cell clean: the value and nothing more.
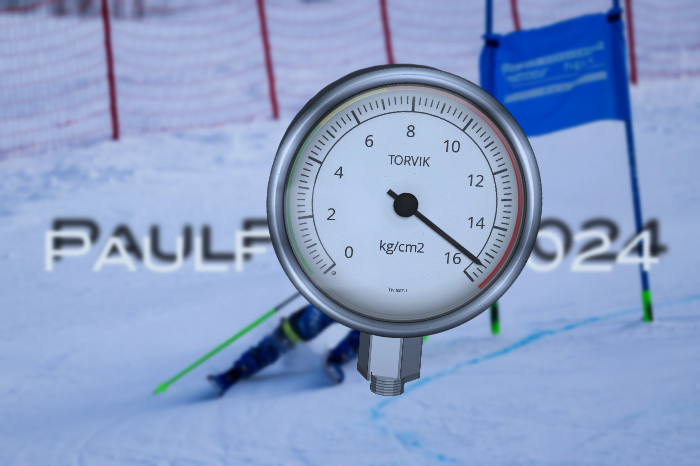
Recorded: kg/cm² 15.4
